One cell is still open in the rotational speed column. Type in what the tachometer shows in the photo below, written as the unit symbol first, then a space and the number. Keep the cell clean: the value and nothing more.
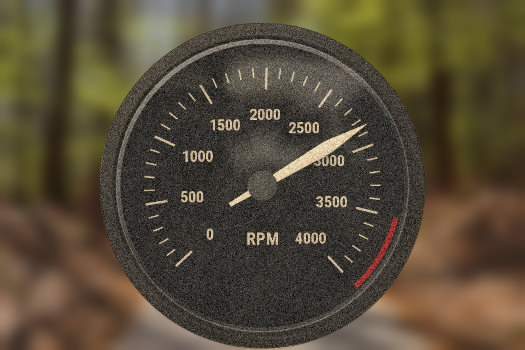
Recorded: rpm 2850
